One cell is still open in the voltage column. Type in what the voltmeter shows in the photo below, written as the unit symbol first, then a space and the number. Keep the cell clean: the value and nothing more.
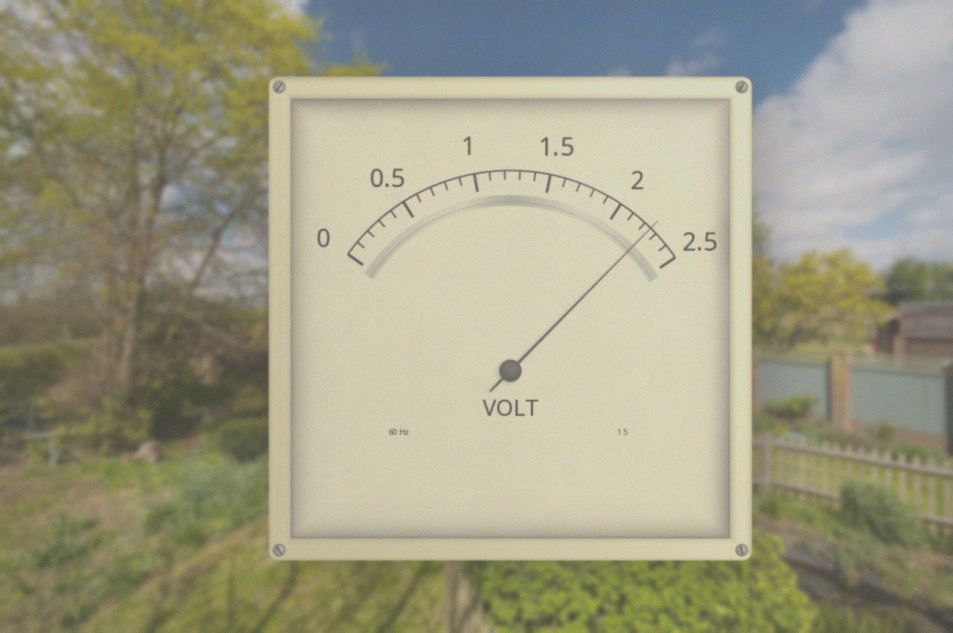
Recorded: V 2.25
